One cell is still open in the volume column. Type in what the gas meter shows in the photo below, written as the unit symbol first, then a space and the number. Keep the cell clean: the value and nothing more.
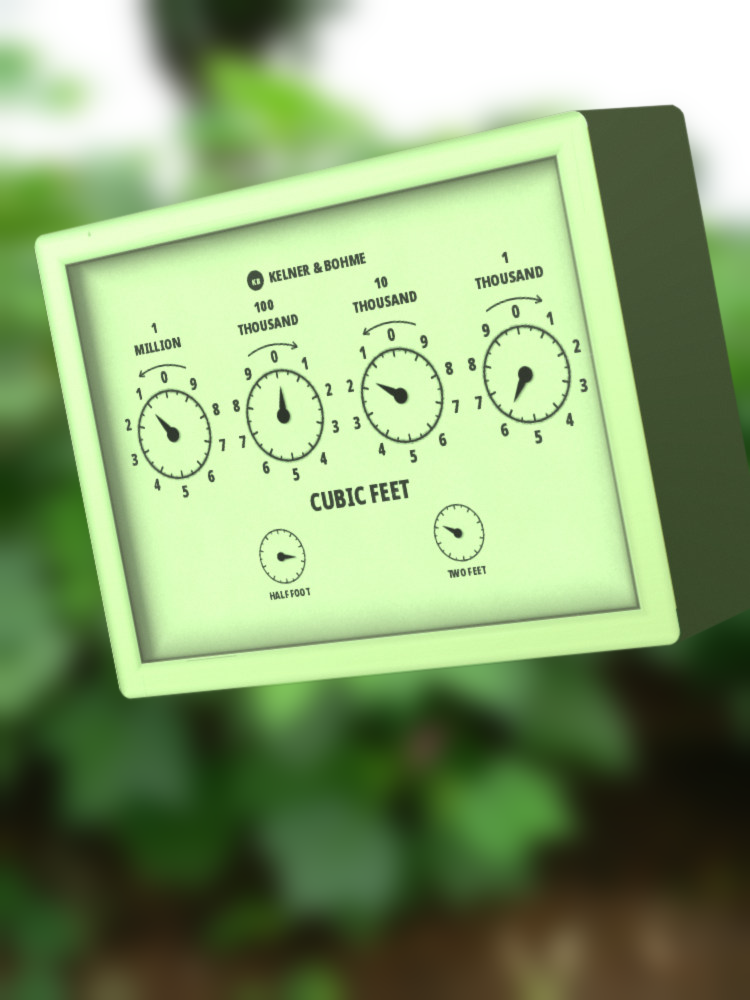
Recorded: ft³ 101600
